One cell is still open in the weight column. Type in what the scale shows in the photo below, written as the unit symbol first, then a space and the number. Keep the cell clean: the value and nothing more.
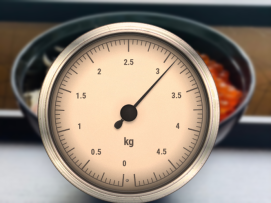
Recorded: kg 3.1
